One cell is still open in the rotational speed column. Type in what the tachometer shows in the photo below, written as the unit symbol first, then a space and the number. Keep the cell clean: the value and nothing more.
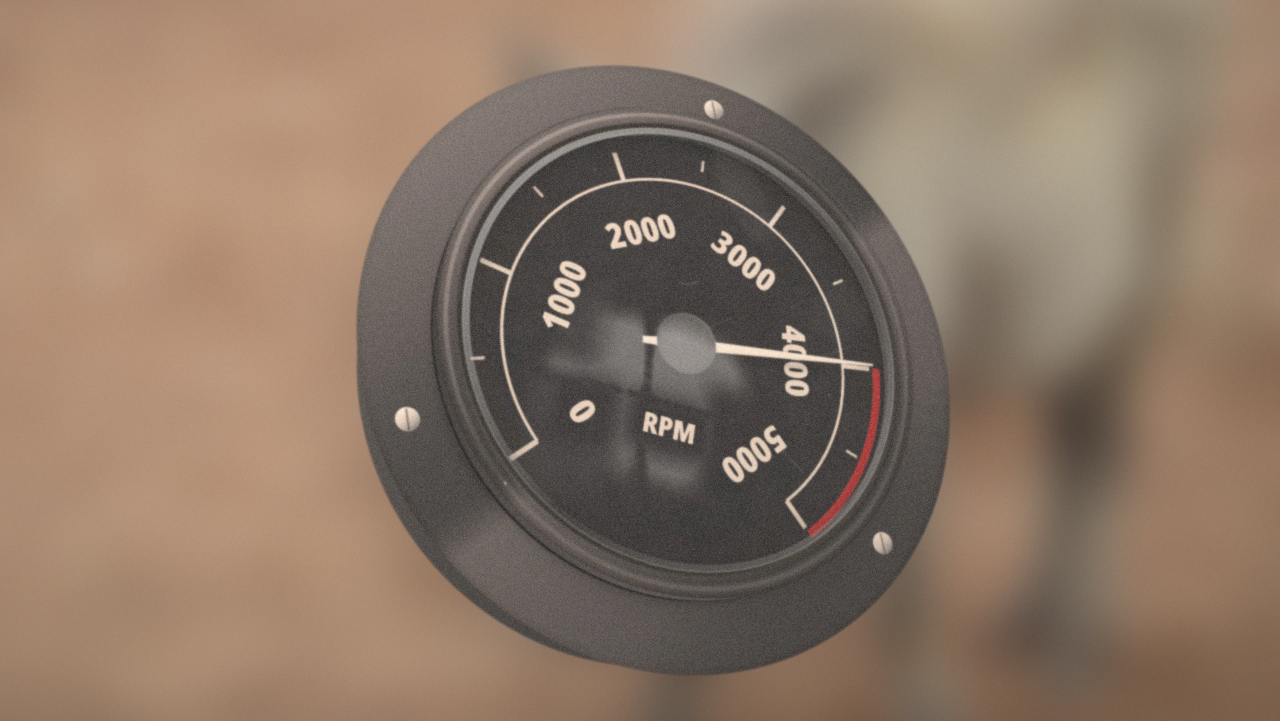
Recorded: rpm 4000
